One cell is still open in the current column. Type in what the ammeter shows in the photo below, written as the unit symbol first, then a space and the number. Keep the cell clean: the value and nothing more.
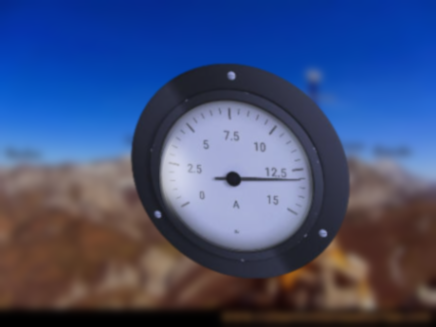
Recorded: A 13
